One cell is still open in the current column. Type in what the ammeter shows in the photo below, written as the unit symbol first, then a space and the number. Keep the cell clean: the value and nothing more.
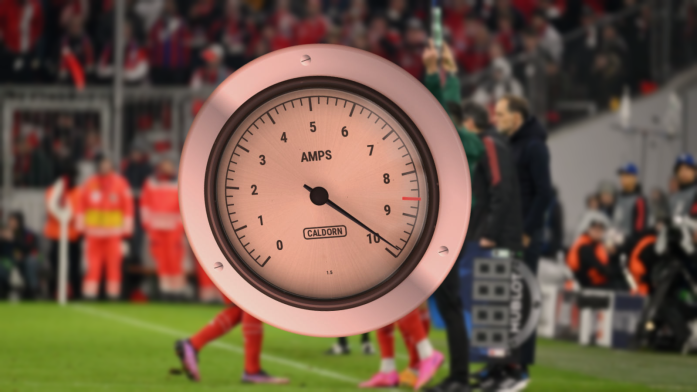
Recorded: A 9.8
